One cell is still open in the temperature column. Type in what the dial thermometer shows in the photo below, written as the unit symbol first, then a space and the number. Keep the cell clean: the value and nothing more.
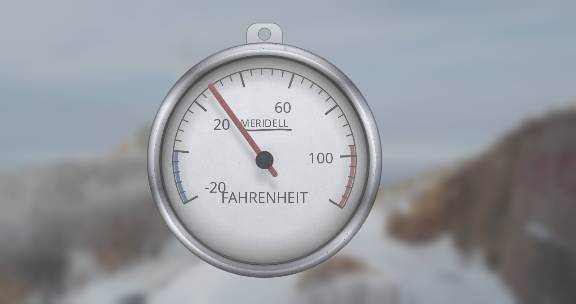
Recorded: °F 28
